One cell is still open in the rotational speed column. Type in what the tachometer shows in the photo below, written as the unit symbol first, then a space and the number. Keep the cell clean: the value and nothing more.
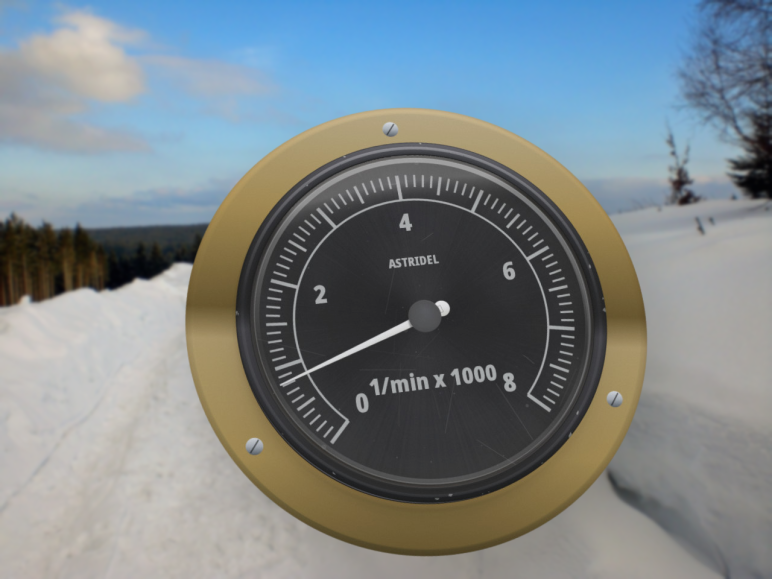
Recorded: rpm 800
